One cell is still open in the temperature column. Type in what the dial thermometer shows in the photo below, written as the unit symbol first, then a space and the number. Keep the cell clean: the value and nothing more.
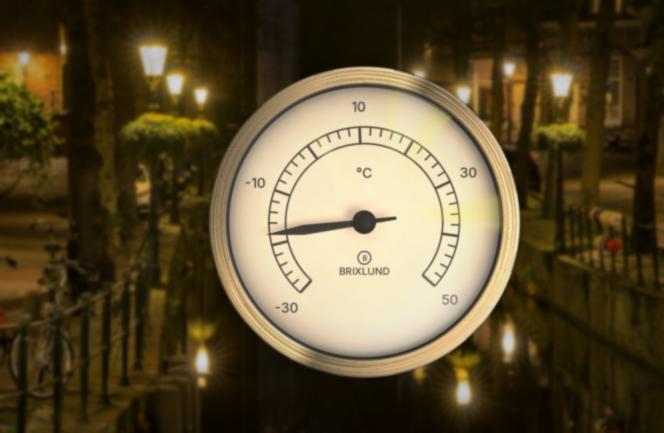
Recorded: °C -18
